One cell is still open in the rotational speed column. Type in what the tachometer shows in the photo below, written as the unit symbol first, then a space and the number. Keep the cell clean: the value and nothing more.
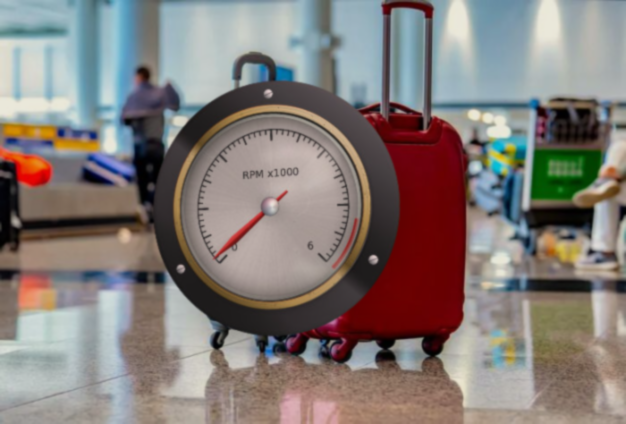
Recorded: rpm 100
